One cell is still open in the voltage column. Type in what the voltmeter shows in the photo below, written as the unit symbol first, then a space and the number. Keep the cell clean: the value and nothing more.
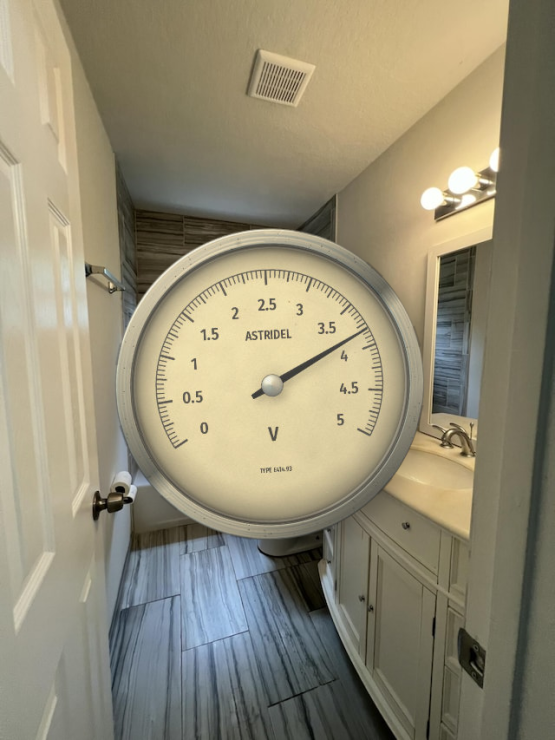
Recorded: V 3.8
